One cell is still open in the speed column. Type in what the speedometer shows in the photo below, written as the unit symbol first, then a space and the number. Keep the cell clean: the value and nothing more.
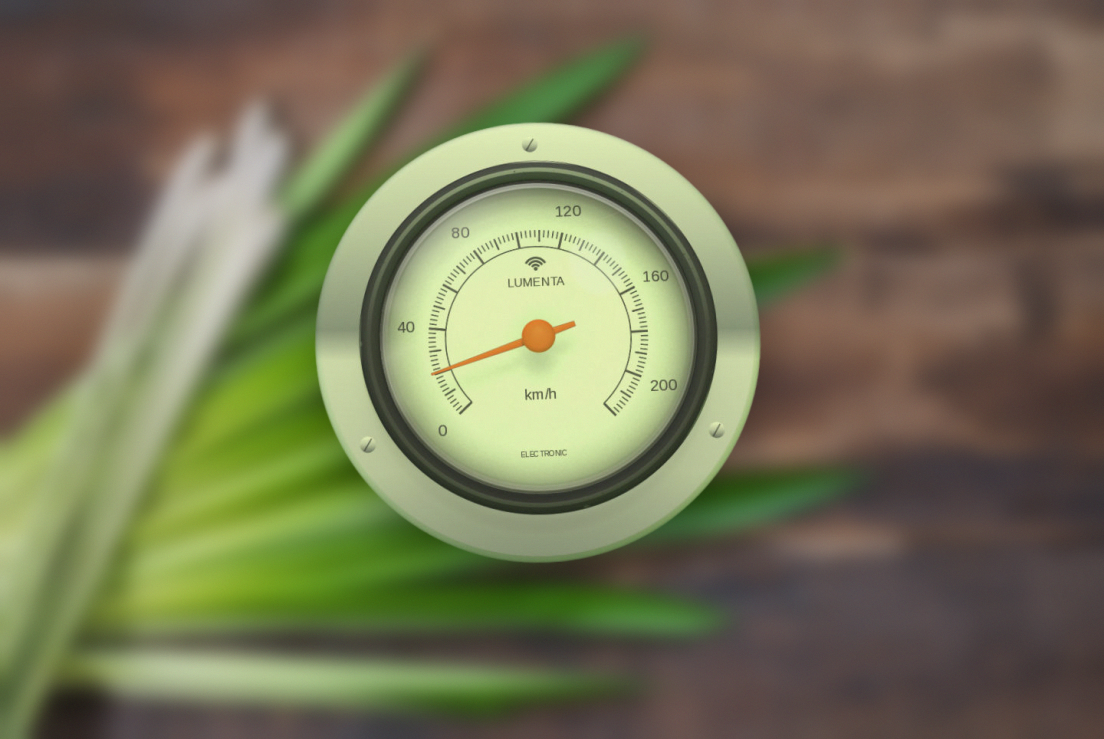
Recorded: km/h 20
